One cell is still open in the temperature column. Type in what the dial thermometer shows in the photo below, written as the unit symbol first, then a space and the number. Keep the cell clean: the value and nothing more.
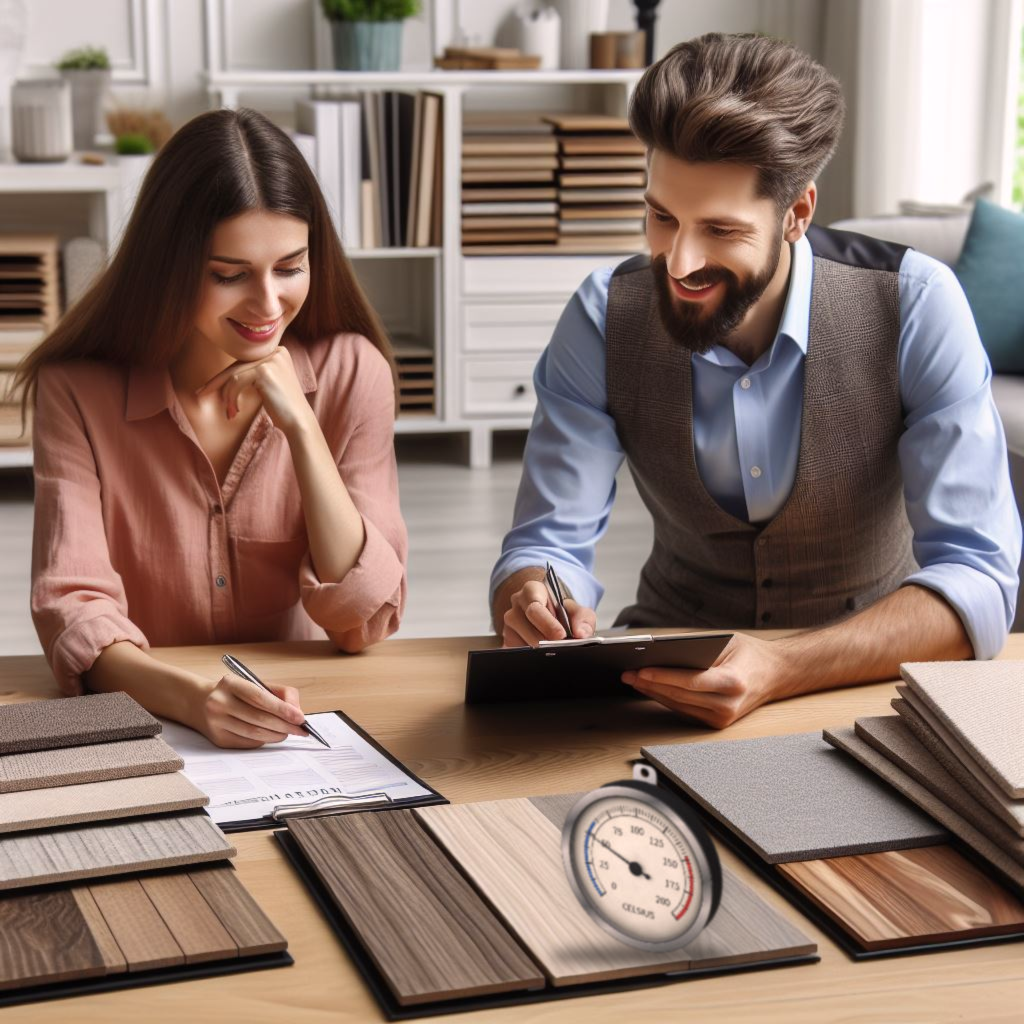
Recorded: °C 50
